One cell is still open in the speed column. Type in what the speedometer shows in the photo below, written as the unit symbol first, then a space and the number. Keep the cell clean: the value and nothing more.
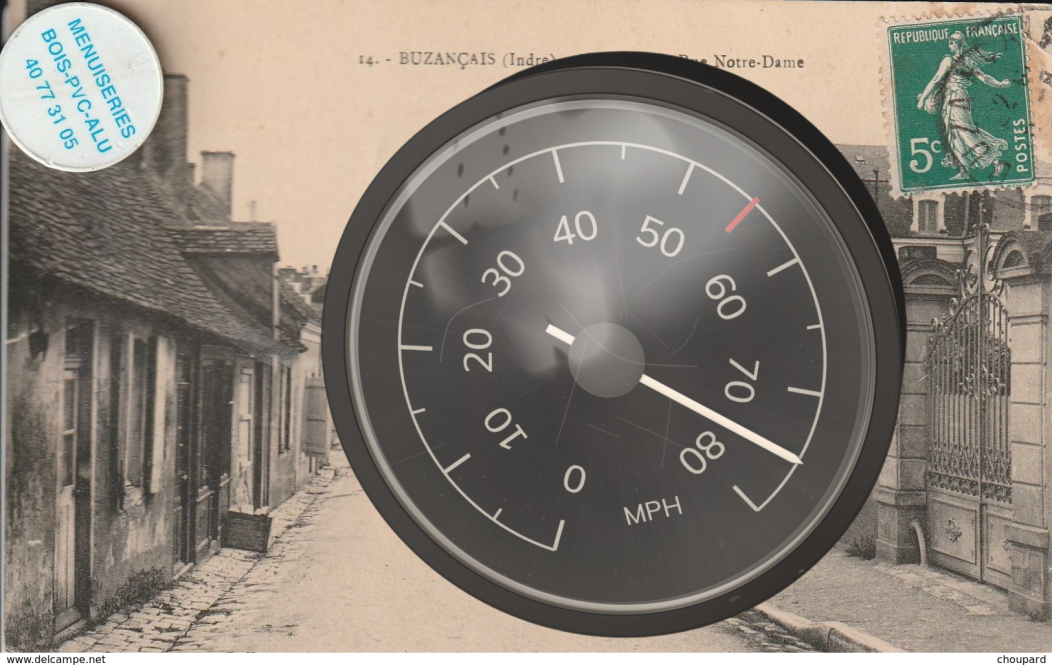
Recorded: mph 75
